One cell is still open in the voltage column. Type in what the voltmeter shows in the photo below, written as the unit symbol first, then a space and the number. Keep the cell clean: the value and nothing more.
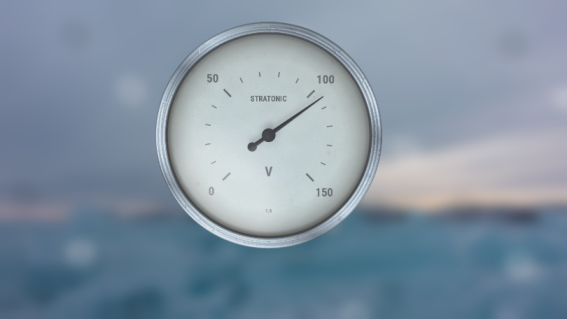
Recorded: V 105
